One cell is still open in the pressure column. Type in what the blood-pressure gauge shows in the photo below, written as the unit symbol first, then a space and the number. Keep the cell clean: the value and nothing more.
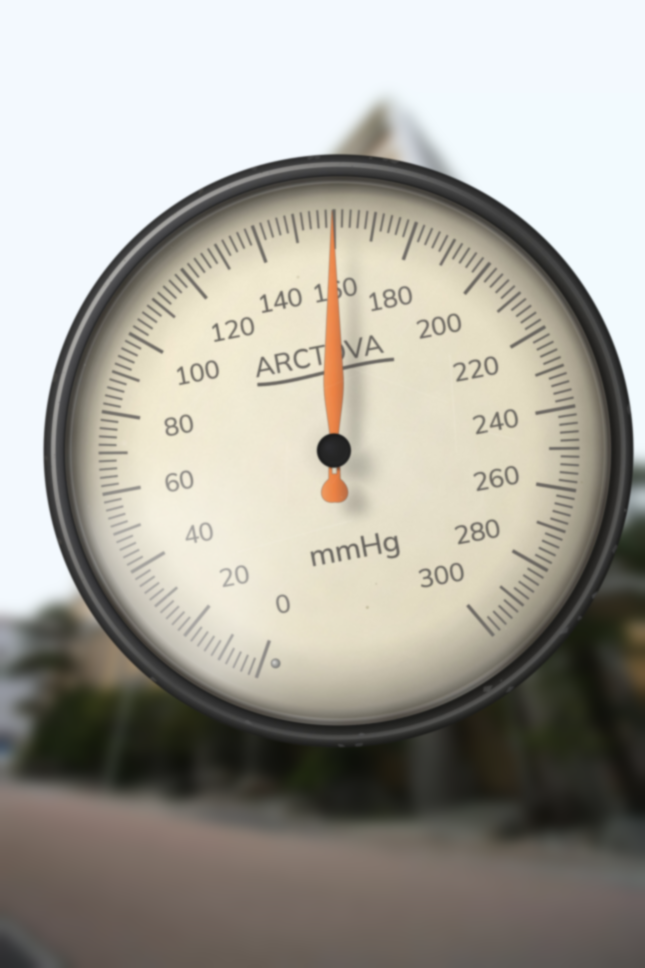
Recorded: mmHg 160
